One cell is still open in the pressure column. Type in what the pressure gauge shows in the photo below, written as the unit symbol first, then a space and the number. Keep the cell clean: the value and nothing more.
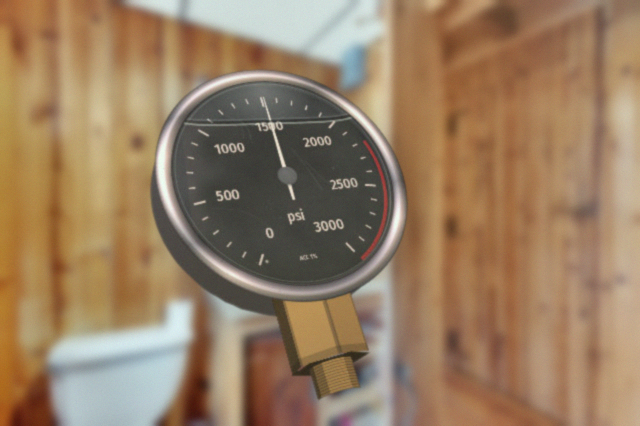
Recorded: psi 1500
